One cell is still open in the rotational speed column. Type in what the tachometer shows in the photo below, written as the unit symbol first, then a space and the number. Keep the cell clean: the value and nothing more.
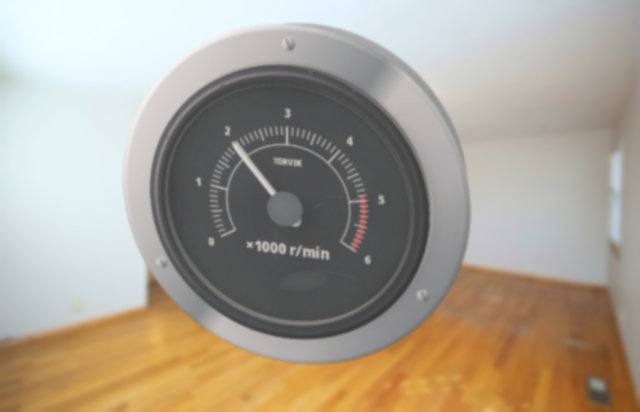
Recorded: rpm 2000
